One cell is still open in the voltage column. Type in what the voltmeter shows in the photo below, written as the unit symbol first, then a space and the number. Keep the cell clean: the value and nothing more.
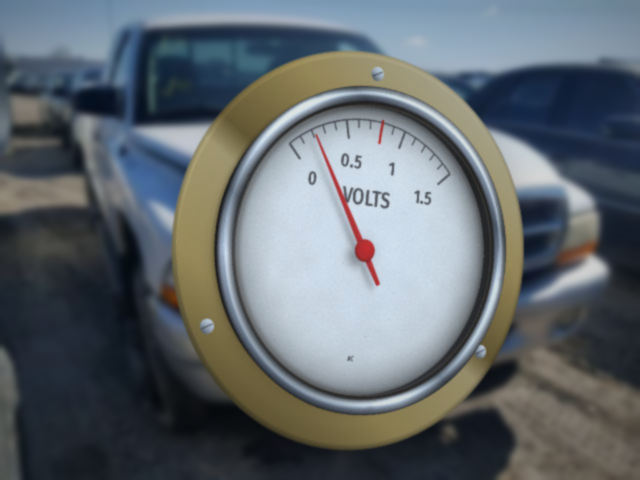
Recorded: V 0.2
